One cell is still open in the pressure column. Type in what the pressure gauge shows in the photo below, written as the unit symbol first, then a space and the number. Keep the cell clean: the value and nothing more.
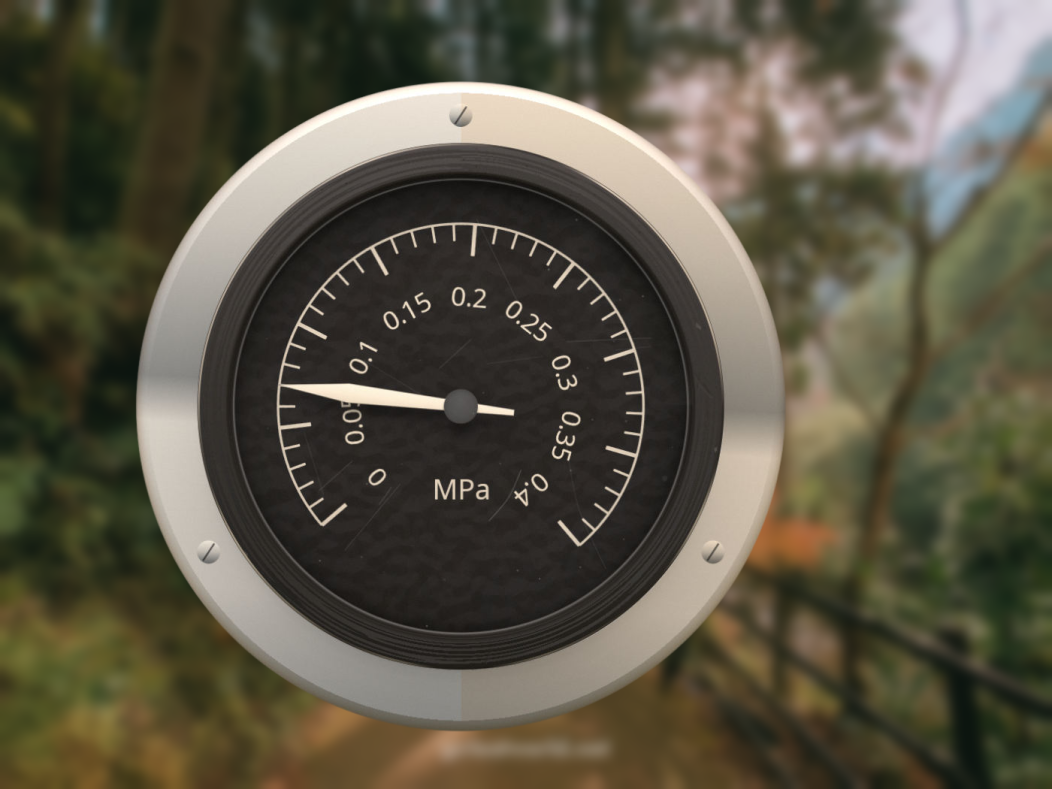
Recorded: MPa 0.07
